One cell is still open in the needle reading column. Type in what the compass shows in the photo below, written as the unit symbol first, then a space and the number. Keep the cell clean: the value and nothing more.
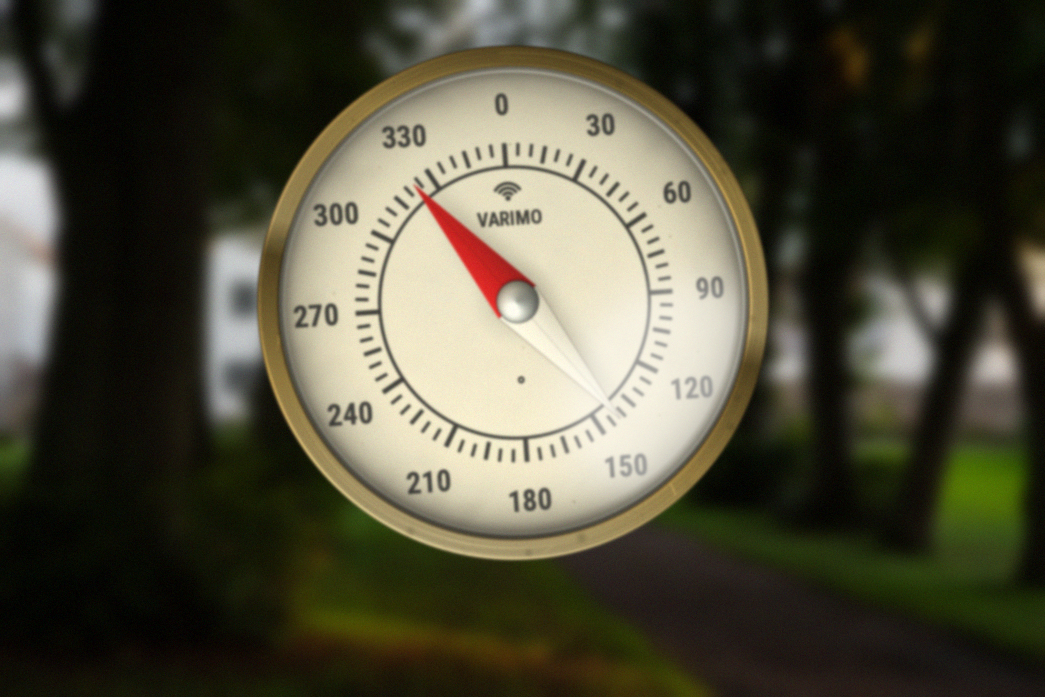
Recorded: ° 322.5
